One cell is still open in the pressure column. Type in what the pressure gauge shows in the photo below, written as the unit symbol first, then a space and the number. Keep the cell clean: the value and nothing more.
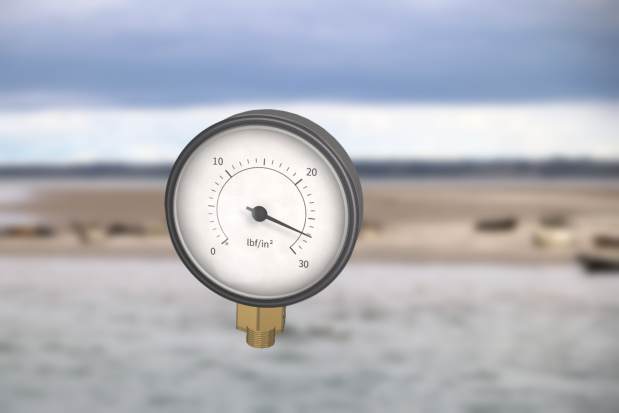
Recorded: psi 27
